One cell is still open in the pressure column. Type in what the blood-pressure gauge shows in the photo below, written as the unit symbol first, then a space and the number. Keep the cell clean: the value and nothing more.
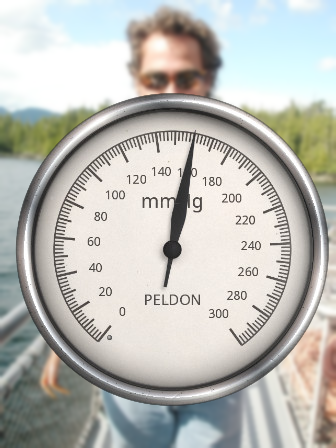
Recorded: mmHg 160
